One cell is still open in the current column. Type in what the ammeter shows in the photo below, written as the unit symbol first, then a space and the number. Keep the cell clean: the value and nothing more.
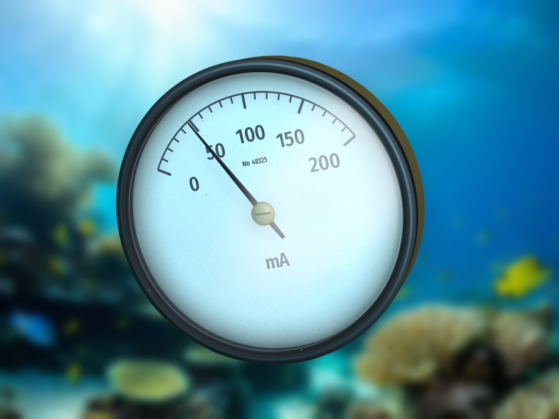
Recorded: mA 50
